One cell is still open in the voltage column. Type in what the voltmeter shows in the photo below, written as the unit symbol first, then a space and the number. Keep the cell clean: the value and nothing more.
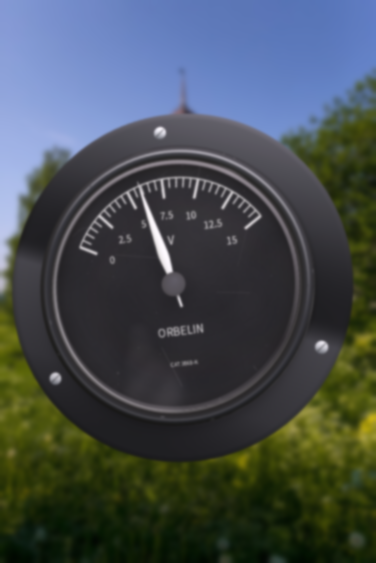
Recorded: V 6
